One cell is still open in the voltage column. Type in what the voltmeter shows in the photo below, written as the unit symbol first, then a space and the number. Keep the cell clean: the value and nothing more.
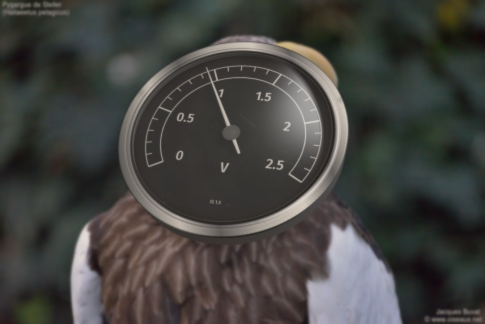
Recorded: V 0.95
